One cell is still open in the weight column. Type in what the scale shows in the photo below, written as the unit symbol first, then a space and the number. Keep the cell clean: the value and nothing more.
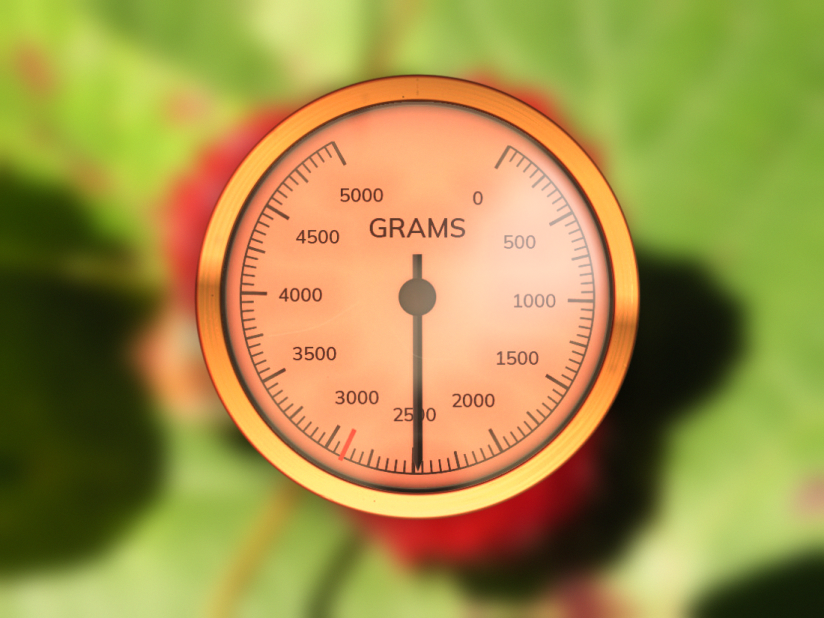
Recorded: g 2475
